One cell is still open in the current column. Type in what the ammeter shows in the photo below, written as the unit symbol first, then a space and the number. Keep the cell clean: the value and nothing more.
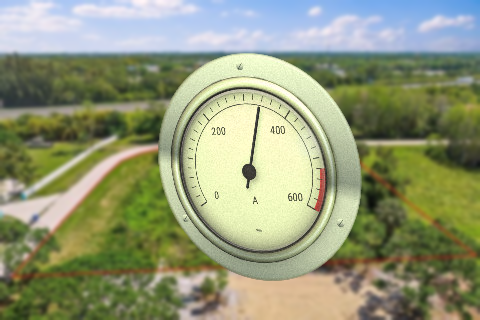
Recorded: A 340
